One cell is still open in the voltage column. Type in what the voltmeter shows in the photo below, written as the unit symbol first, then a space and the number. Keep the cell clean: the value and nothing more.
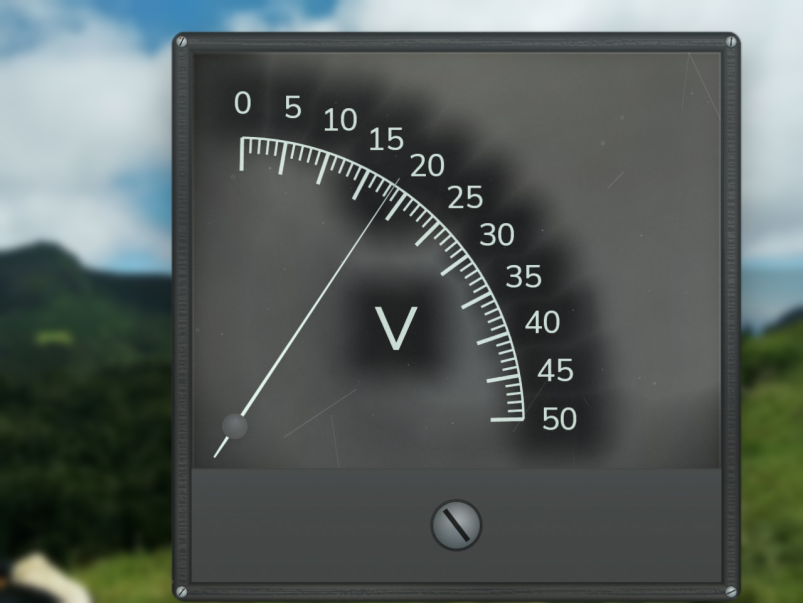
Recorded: V 18.5
